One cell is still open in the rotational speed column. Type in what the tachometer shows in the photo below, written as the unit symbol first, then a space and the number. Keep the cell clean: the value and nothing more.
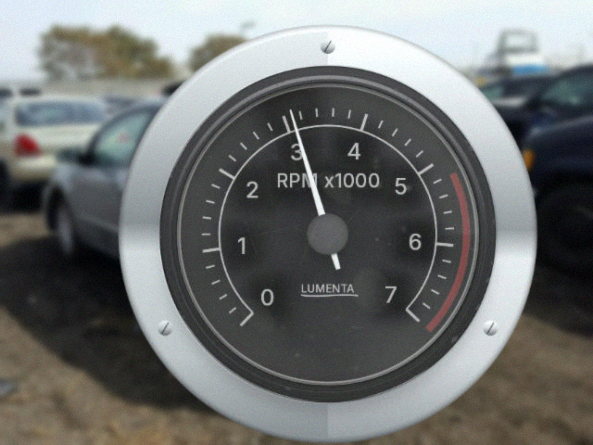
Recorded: rpm 3100
